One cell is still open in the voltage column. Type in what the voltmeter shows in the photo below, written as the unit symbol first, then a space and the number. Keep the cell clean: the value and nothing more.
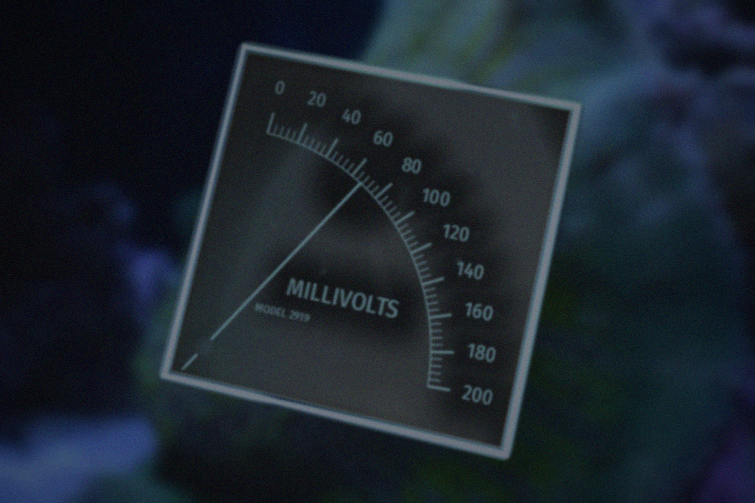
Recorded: mV 68
